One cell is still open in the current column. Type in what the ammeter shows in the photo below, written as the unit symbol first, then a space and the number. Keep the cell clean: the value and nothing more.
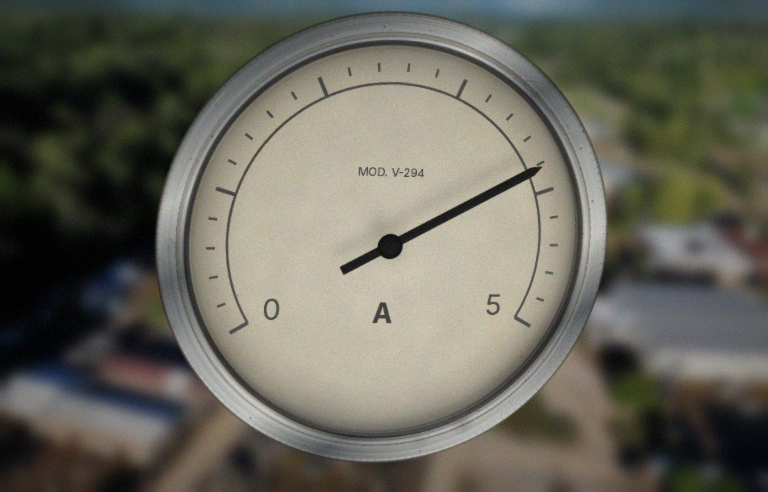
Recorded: A 3.8
